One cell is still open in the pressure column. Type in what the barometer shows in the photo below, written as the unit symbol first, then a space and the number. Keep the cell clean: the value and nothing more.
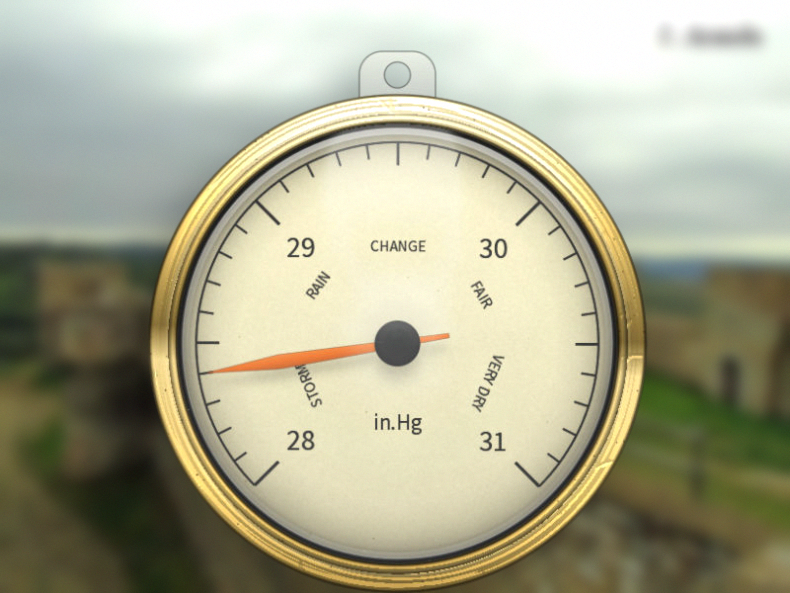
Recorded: inHg 28.4
